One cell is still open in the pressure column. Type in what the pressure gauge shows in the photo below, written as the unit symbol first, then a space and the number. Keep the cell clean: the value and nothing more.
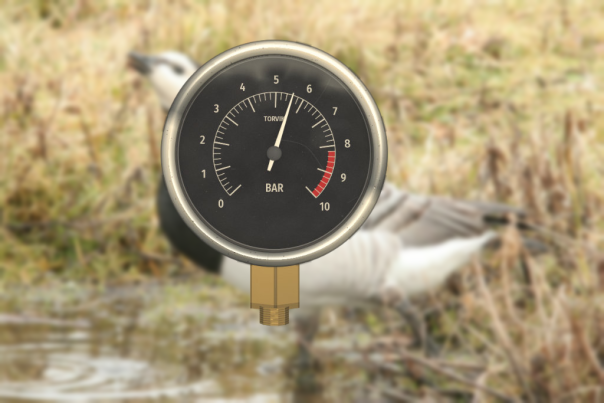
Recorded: bar 5.6
